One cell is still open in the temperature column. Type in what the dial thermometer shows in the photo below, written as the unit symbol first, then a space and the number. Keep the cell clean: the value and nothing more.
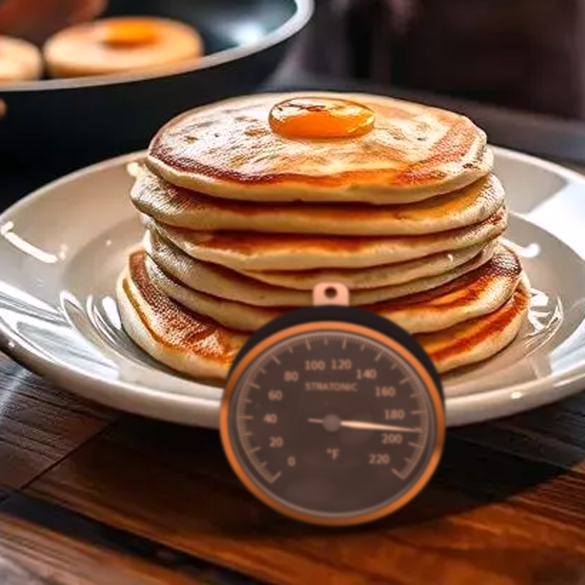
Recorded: °F 190
